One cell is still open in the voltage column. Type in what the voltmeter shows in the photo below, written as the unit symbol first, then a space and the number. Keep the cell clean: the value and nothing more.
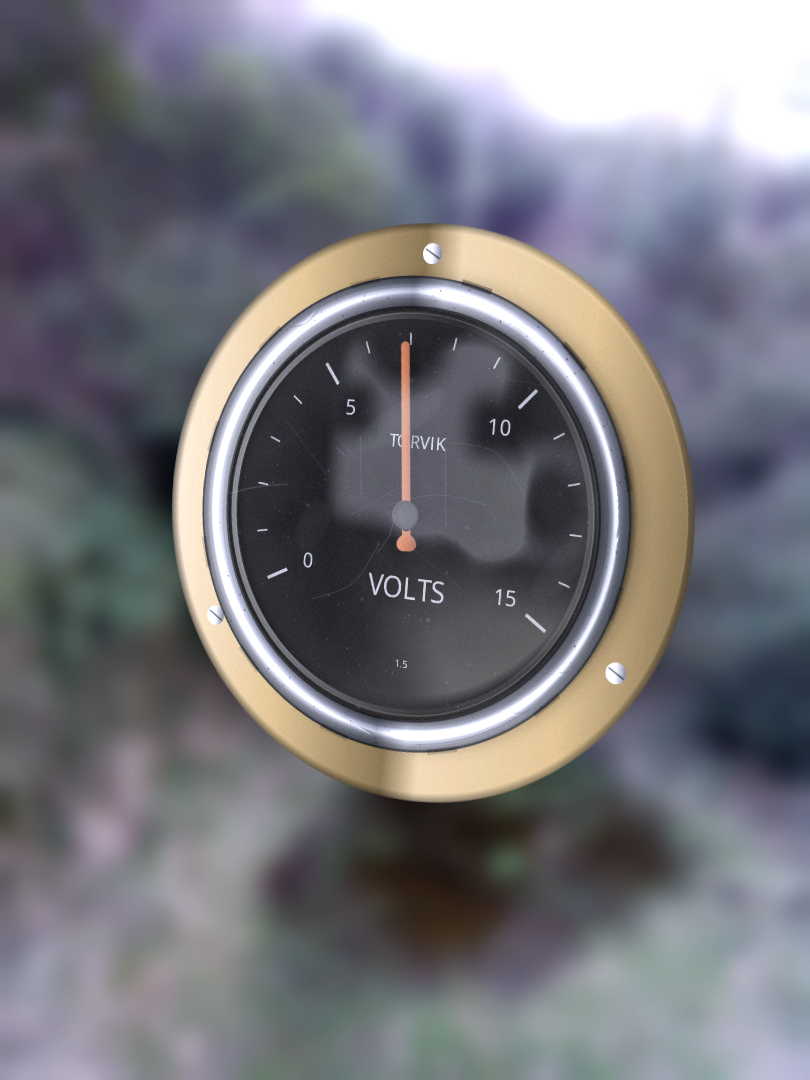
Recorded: V 7
